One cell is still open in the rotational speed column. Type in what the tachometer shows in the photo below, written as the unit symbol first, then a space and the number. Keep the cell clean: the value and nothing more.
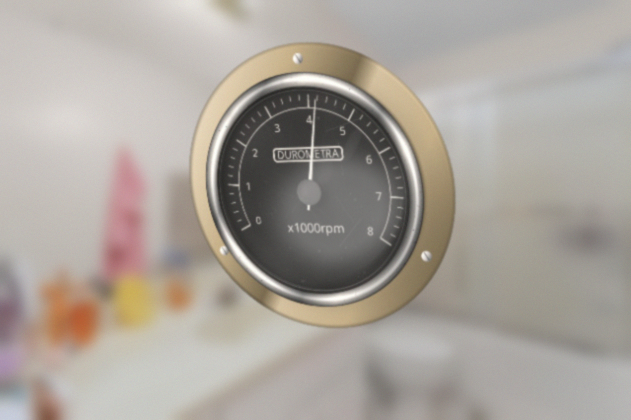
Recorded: rpm 4200
